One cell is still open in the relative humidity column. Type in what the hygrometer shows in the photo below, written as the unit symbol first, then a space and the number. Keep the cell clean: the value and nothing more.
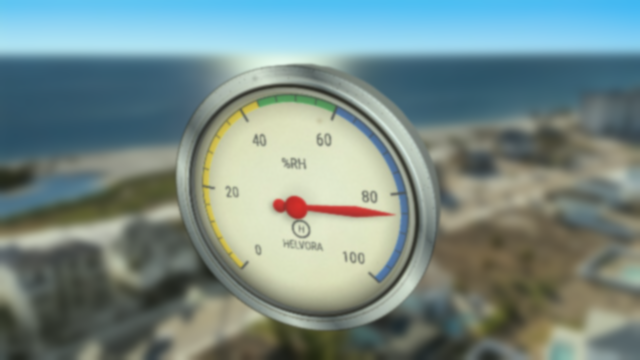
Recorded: % 84
